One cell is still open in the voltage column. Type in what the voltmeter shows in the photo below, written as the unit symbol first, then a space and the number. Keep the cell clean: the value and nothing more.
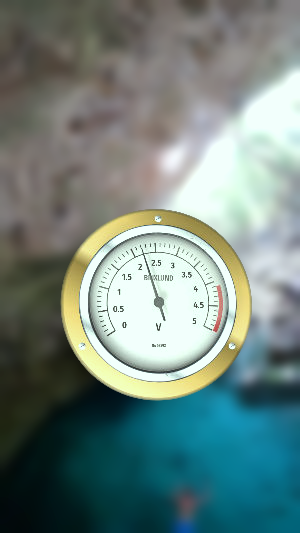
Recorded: V 2.2
